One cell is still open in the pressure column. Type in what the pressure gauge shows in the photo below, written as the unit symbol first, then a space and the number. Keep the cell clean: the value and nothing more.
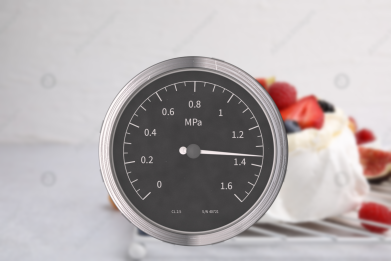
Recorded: MPa 1.35
